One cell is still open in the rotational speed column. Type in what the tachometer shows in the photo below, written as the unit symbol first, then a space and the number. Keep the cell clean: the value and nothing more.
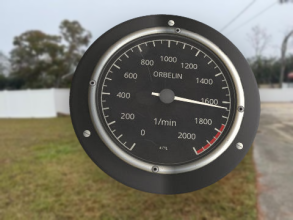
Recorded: rpm 1650
